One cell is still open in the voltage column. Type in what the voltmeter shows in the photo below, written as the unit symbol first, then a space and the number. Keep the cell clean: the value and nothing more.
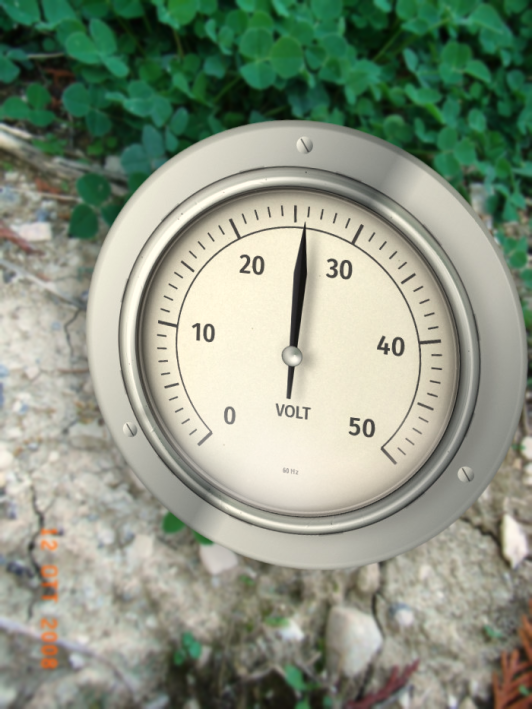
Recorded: V 26
